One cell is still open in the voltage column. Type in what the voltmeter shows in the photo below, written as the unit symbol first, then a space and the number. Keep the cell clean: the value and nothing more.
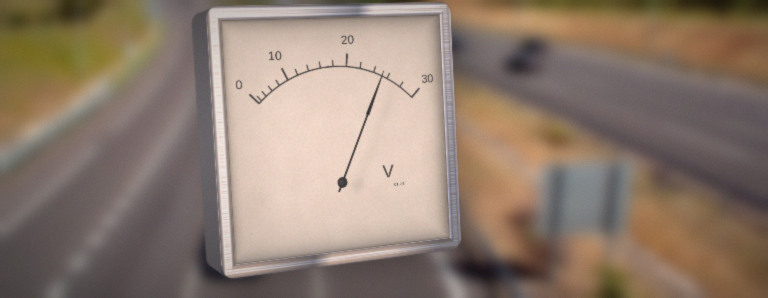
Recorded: V 25
